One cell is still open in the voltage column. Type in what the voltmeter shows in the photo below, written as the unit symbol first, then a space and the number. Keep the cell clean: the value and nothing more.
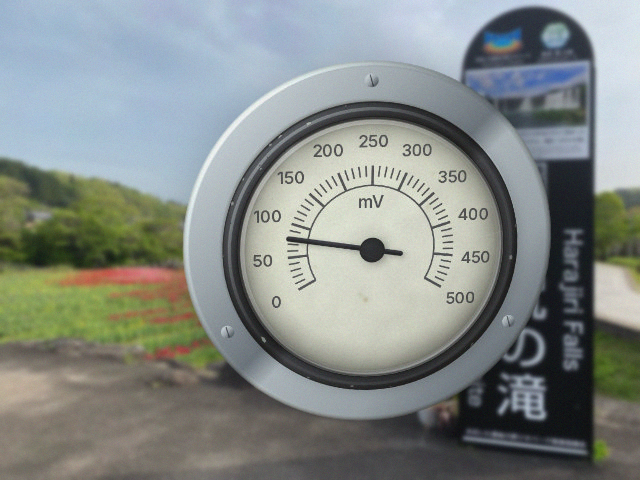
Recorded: mV 80
